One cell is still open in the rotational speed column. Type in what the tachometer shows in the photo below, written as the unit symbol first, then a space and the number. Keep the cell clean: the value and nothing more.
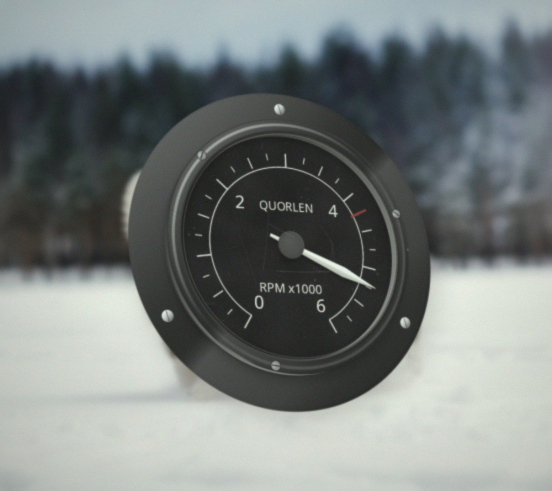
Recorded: rpm 5250
